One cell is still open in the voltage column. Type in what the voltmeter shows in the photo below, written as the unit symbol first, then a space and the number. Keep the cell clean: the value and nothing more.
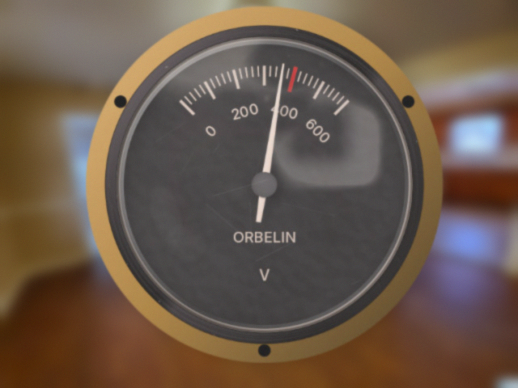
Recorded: V 360
